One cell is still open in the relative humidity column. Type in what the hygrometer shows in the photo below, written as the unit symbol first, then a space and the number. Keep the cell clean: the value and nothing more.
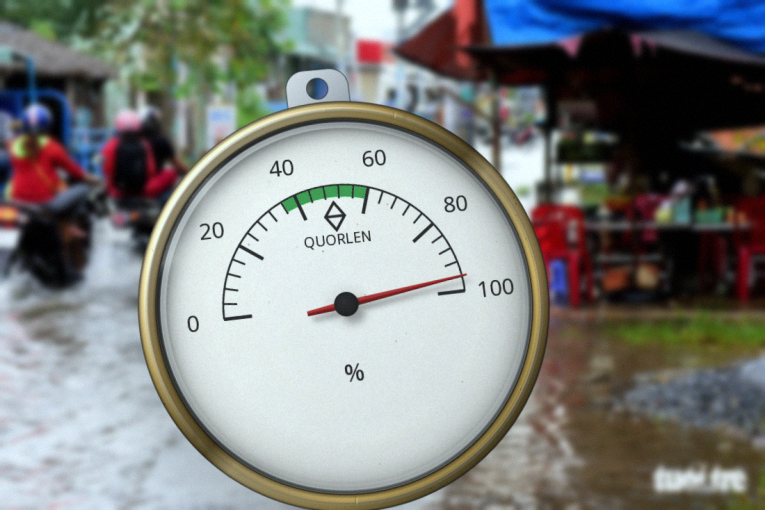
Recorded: % 96
